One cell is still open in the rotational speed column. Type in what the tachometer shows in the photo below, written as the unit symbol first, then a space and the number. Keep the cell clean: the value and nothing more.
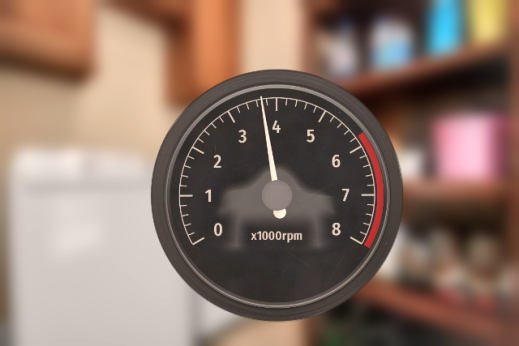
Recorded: rpm 3700
